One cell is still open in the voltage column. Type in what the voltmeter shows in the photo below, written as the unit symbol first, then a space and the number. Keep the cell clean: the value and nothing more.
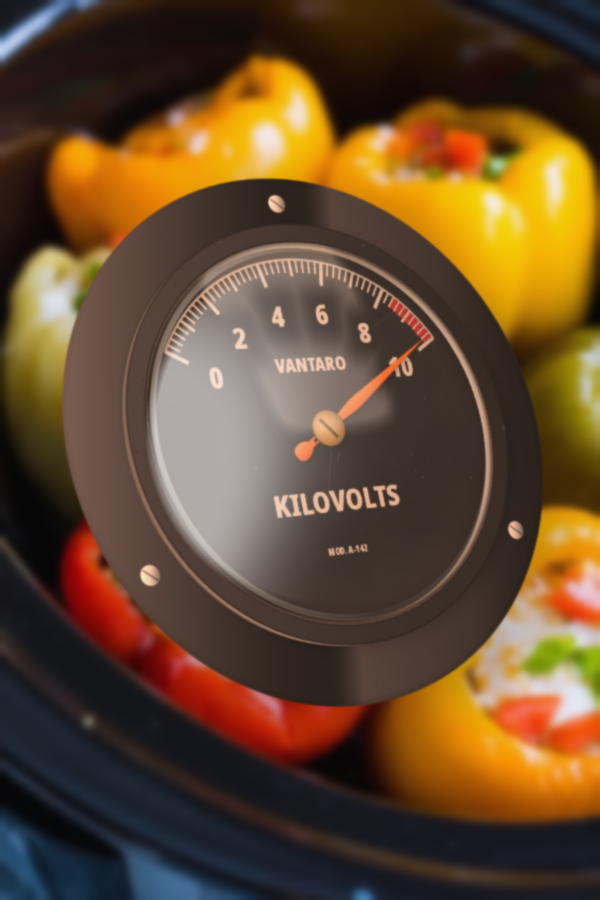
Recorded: kV 9.8
